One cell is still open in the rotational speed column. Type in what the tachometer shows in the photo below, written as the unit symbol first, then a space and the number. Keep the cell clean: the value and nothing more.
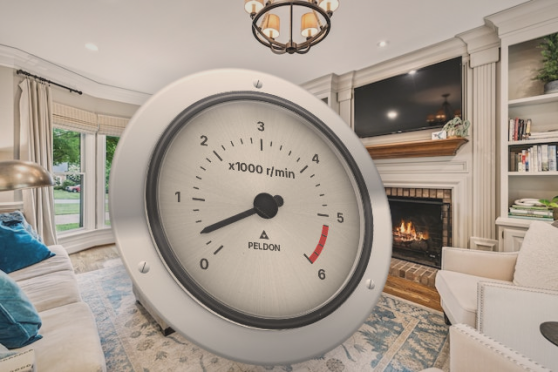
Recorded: rpm 400
